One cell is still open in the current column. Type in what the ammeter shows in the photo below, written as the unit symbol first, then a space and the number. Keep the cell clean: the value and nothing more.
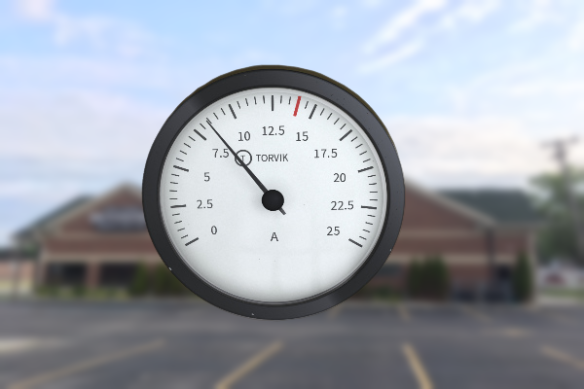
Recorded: A 8.5
